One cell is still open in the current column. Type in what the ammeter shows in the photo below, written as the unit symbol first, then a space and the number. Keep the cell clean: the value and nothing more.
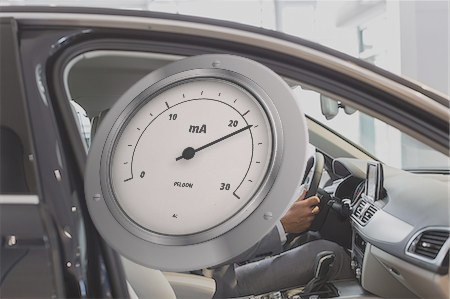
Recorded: mA 22
